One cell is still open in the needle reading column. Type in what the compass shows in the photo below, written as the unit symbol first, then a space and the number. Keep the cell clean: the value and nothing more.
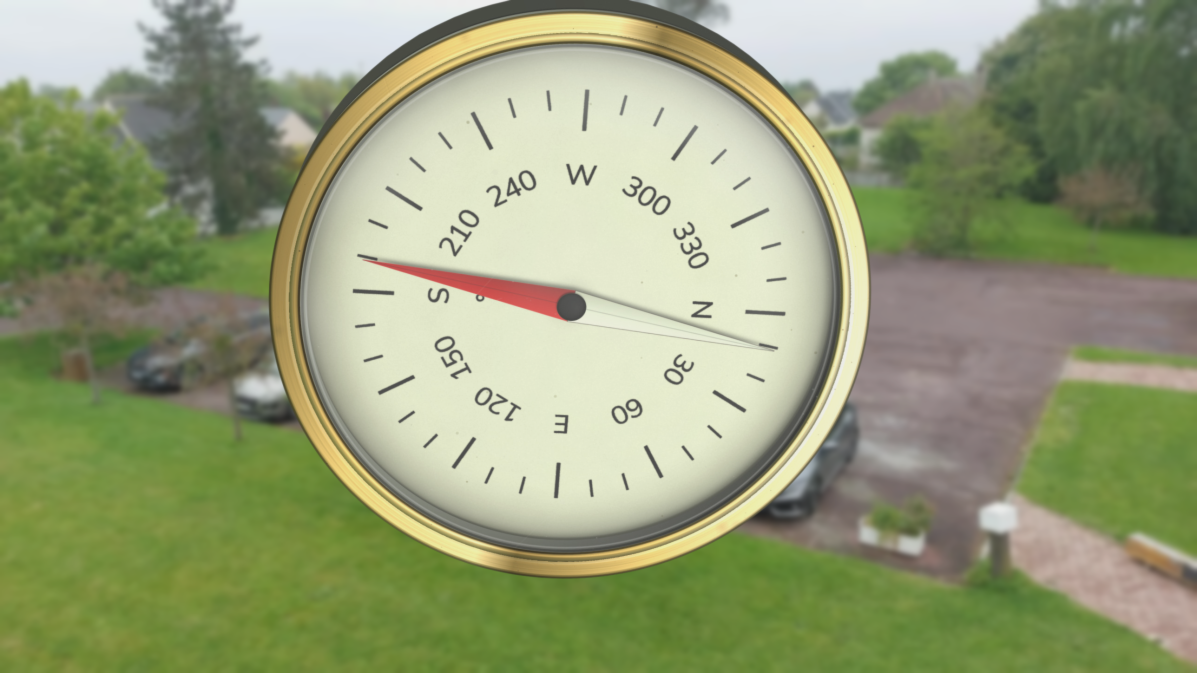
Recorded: ° 190
